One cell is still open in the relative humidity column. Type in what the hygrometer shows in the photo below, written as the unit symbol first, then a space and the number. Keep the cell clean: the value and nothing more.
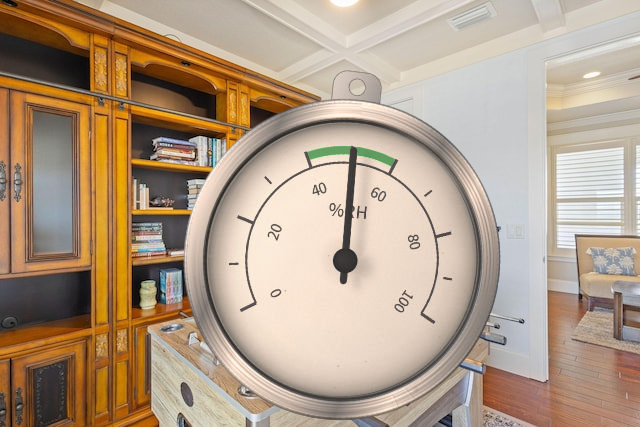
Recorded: % 50
